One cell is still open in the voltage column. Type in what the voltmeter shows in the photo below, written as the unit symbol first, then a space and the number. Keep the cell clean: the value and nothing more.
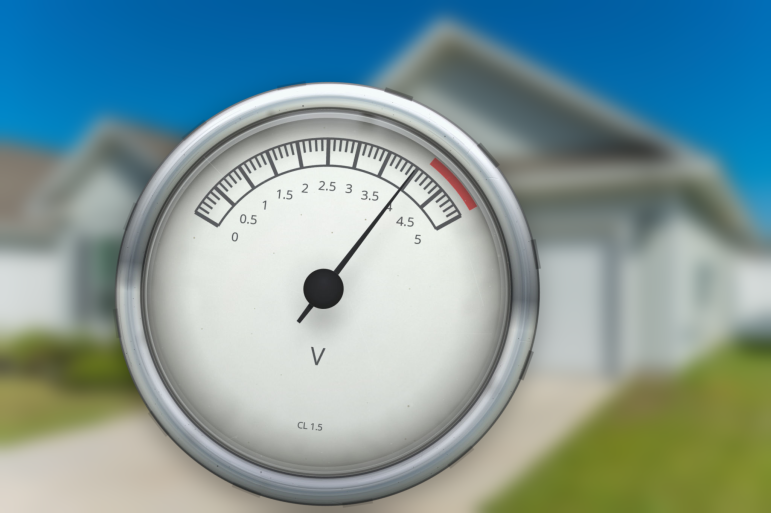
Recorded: V 4
